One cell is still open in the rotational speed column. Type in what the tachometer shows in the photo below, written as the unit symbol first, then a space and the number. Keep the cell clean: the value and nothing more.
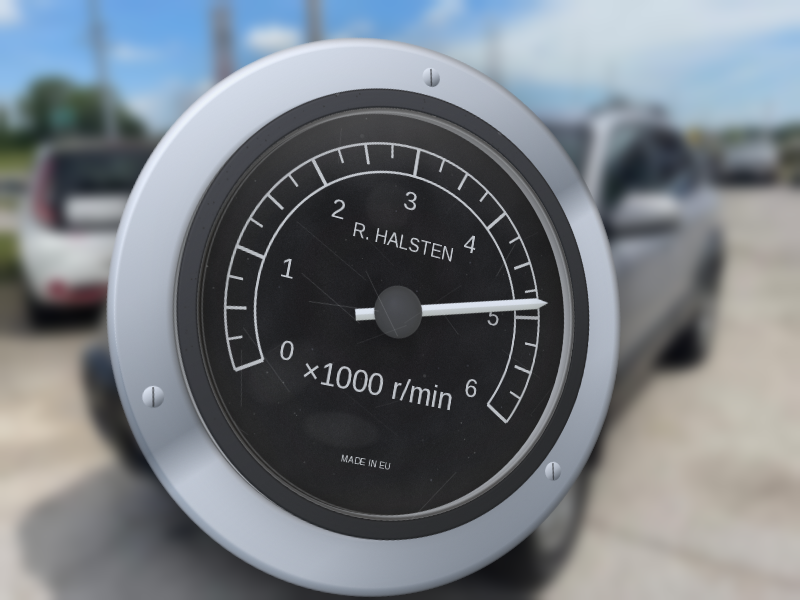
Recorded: rpm 4875
